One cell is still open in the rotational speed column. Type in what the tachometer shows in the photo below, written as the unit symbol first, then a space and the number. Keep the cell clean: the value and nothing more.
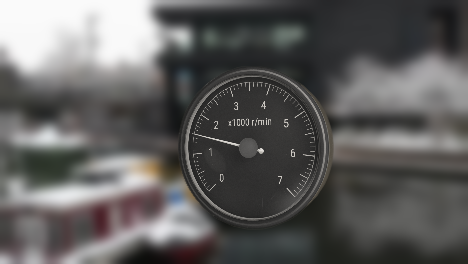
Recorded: rpm 1500
